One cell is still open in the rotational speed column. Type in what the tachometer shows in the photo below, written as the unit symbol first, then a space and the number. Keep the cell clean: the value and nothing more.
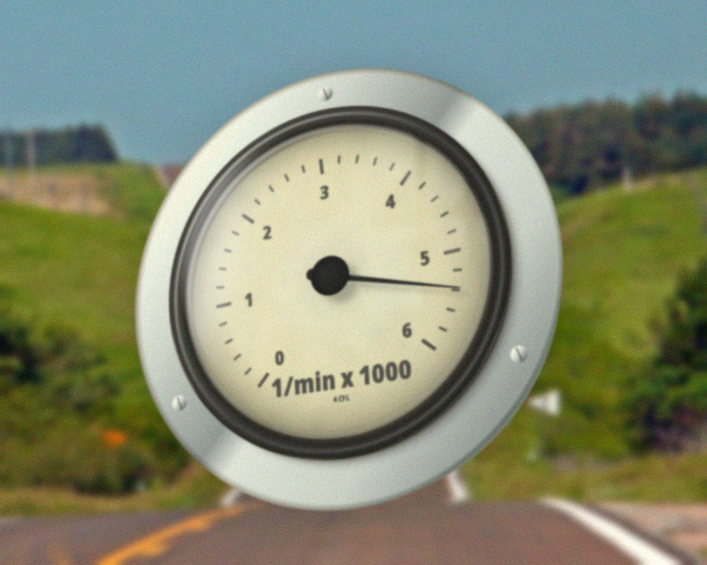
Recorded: rpm 5400
